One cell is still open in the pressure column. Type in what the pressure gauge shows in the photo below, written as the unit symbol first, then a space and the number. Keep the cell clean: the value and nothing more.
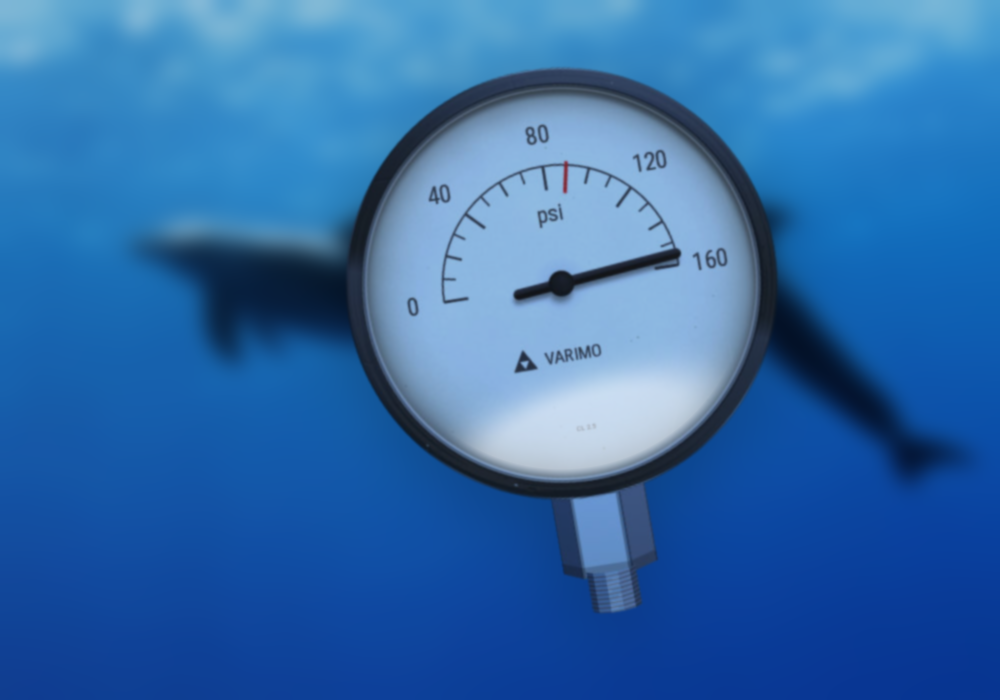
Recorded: psi 155
